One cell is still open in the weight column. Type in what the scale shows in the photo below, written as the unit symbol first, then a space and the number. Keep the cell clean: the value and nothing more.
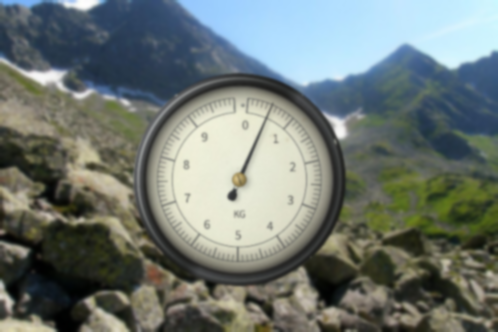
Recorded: kg 0.5
